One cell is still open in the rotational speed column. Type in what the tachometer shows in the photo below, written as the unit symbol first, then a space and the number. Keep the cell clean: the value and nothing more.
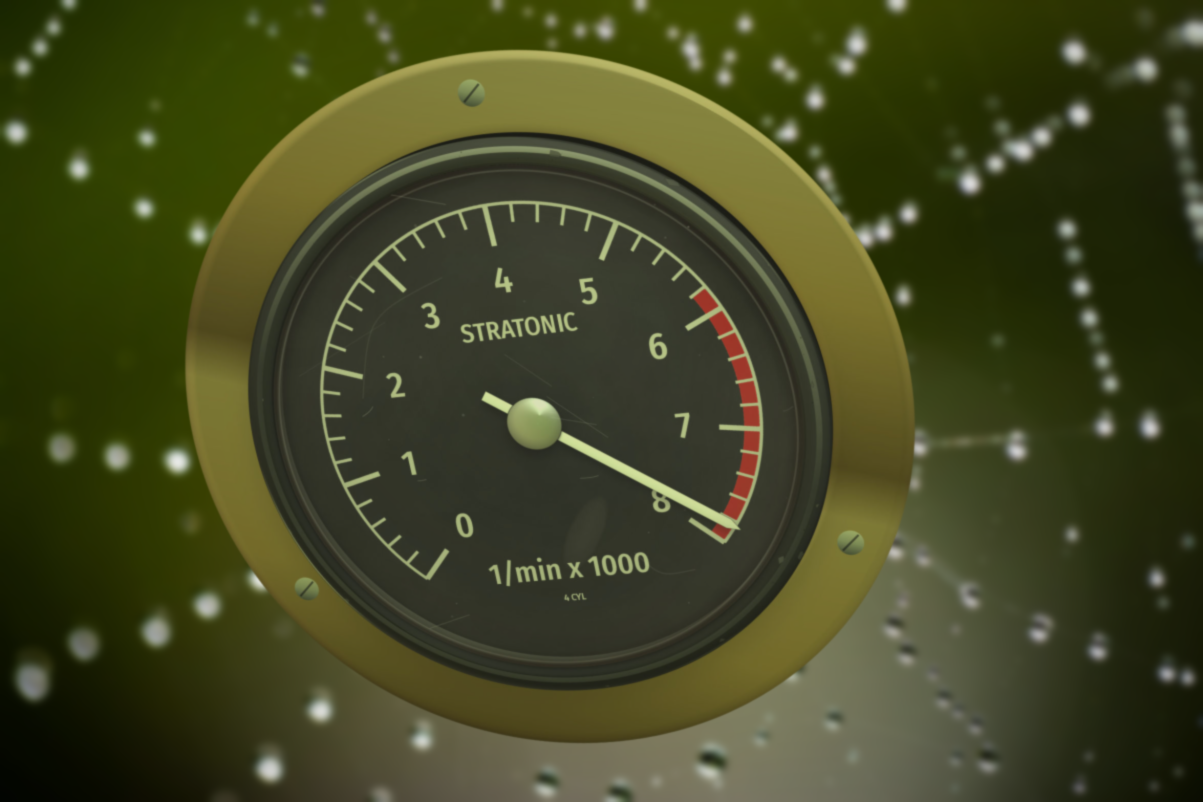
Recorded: rpm 7800
